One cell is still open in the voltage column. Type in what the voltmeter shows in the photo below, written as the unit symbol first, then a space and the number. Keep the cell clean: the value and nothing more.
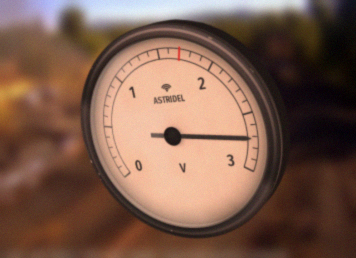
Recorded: V 2.7
